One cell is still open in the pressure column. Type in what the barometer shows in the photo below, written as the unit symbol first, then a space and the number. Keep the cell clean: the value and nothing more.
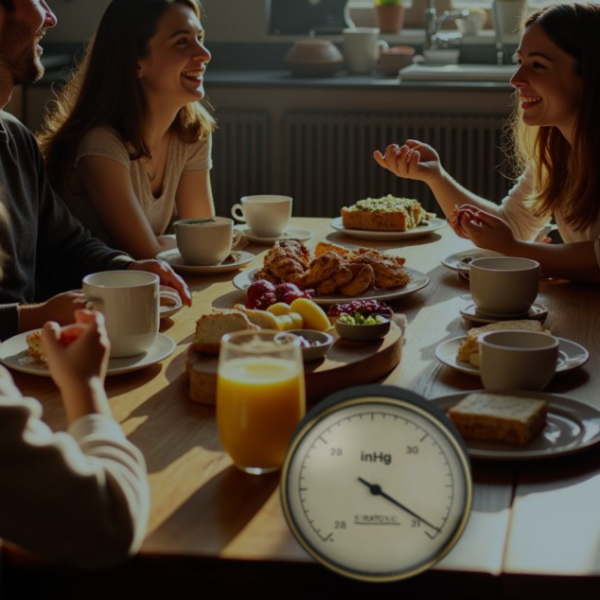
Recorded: inHg 30.9
